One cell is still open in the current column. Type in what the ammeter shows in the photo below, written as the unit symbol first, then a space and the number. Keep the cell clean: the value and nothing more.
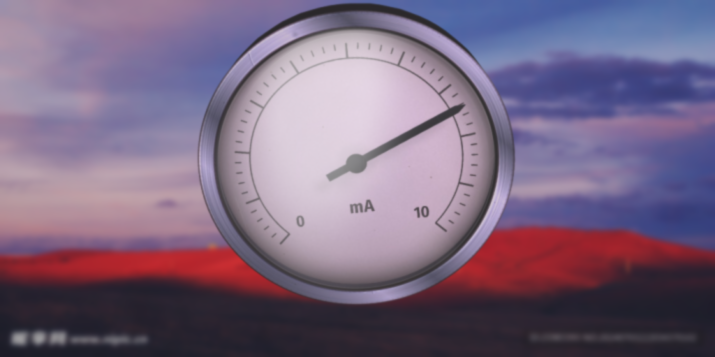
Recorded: mA 7.4
